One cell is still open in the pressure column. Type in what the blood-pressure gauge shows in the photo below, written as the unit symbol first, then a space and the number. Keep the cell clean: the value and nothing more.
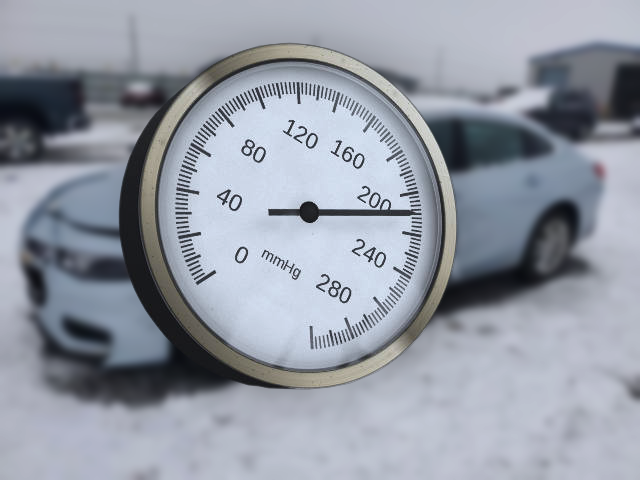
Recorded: mmHg 210
